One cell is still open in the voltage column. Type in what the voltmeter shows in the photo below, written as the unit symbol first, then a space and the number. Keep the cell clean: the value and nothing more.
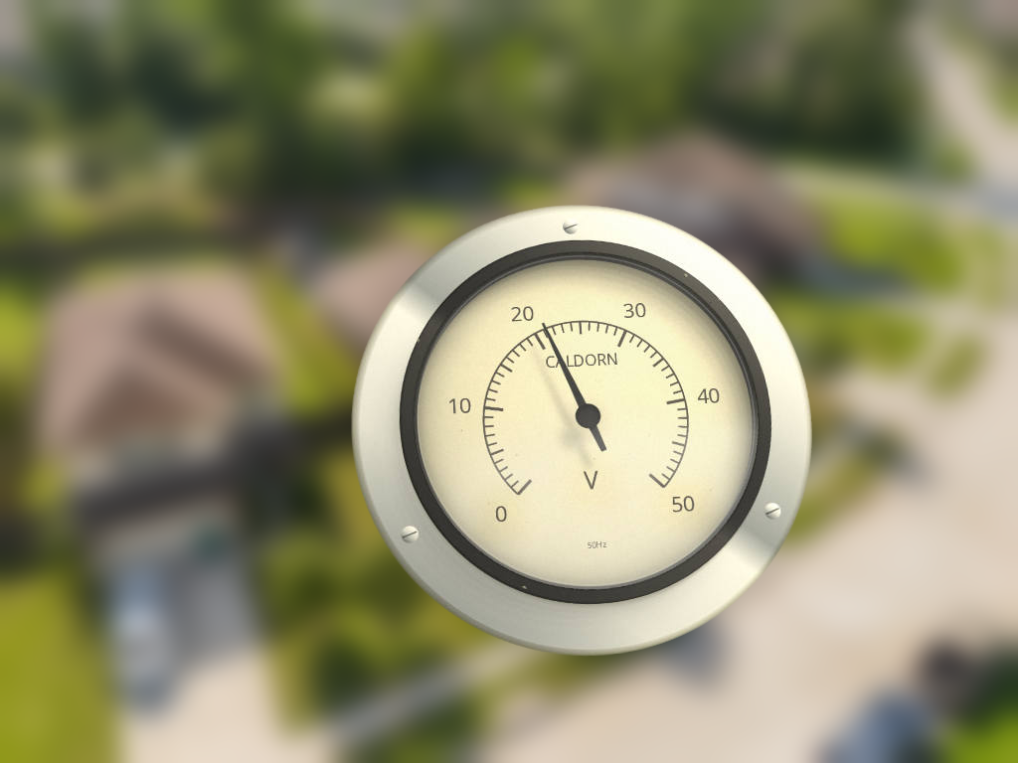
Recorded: V 21
